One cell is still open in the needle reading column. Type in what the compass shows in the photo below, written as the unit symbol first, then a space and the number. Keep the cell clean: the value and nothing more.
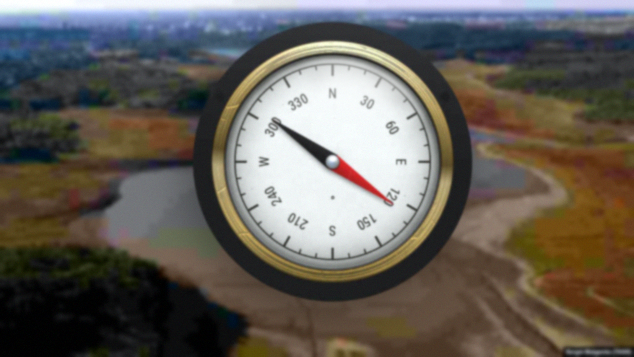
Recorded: ° 125
